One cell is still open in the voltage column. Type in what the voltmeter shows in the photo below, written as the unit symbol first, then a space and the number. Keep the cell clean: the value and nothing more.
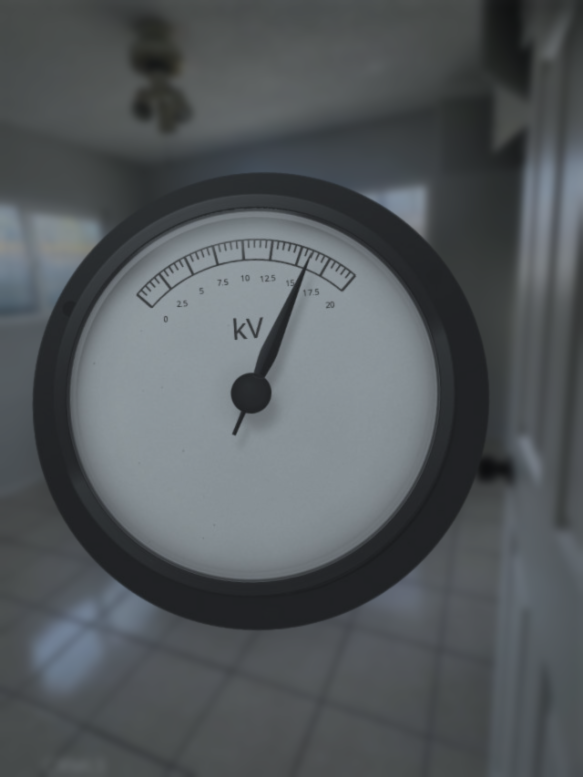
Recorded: kV 16
